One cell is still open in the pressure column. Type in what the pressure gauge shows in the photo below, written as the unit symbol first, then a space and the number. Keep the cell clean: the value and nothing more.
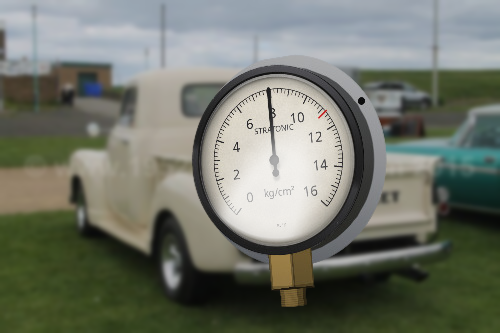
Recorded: kg/cm² 8
